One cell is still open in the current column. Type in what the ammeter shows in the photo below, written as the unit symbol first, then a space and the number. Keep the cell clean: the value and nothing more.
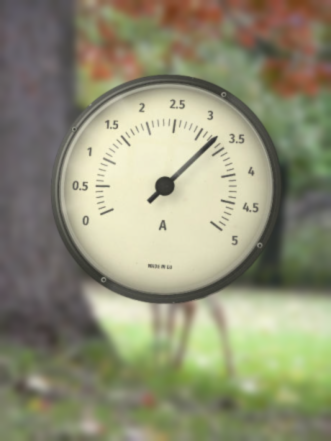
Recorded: A 3.3
